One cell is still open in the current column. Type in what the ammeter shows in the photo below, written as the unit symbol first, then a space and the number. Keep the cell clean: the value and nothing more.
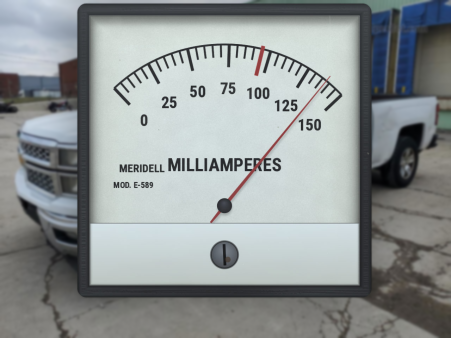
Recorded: mA 137.5
